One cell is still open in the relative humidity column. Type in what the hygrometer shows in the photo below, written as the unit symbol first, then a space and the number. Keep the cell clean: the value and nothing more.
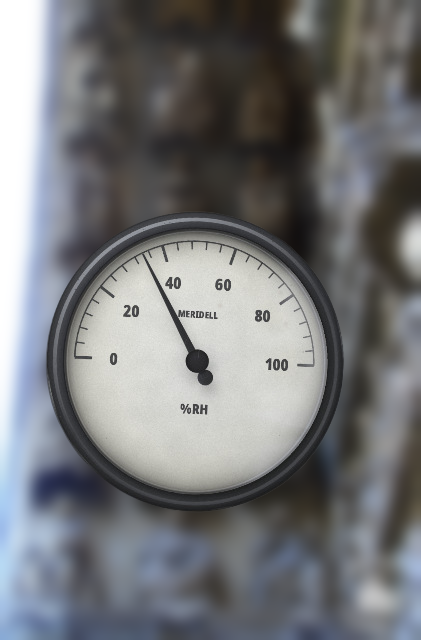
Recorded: % 34
